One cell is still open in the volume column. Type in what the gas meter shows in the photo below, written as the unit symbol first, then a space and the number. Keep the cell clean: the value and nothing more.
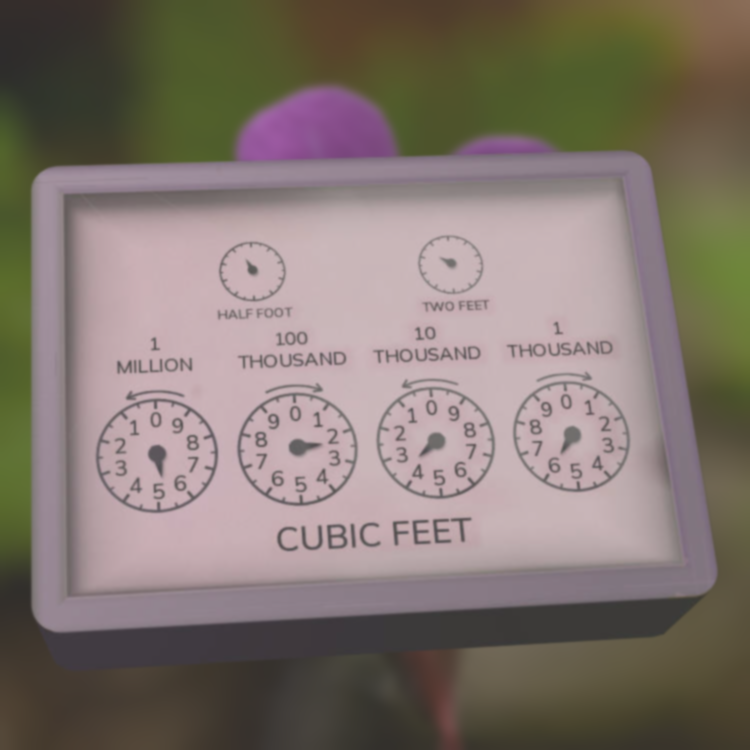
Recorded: ft³ 523600
